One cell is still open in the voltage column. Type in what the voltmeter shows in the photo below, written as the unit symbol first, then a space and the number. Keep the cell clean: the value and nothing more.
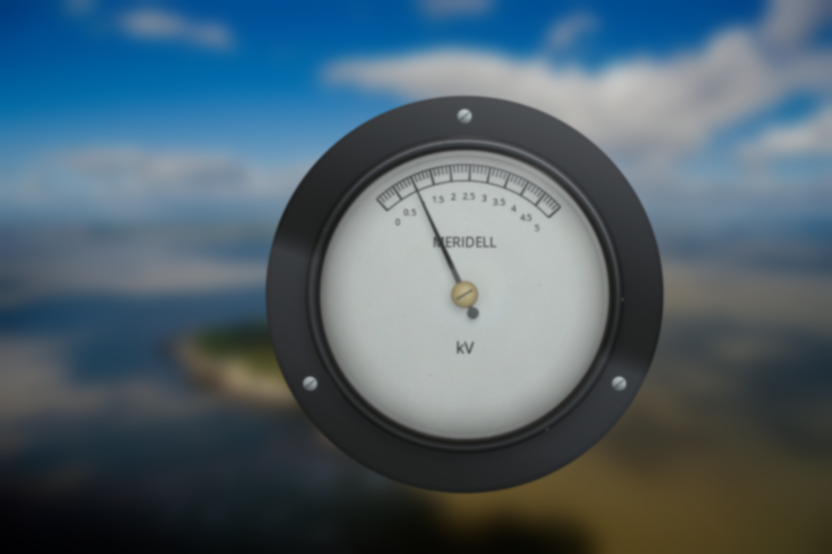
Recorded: kV 1
